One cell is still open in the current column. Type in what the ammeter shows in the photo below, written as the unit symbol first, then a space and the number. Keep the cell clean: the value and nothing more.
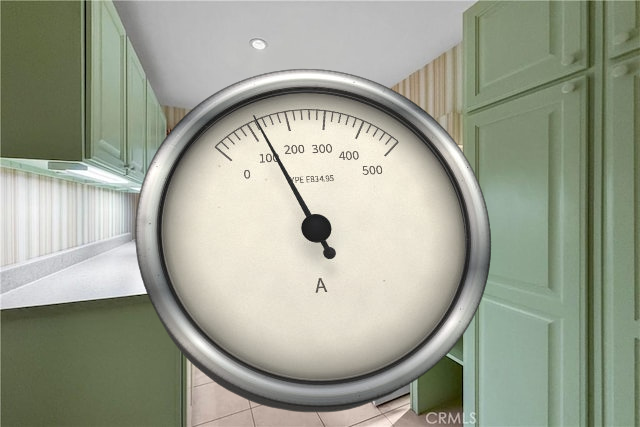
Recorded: A 120
